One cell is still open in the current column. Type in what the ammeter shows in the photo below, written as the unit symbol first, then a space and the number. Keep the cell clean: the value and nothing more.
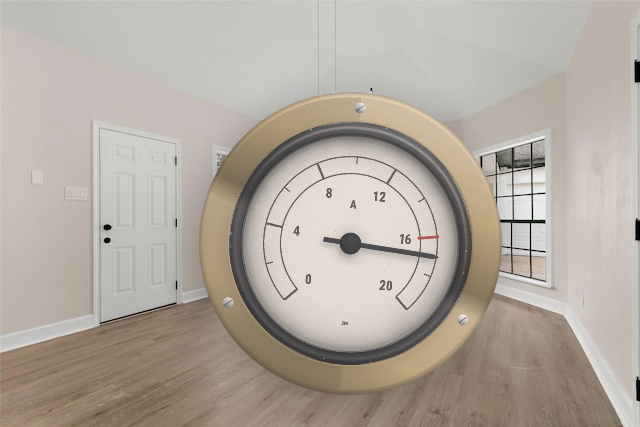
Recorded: A 17
